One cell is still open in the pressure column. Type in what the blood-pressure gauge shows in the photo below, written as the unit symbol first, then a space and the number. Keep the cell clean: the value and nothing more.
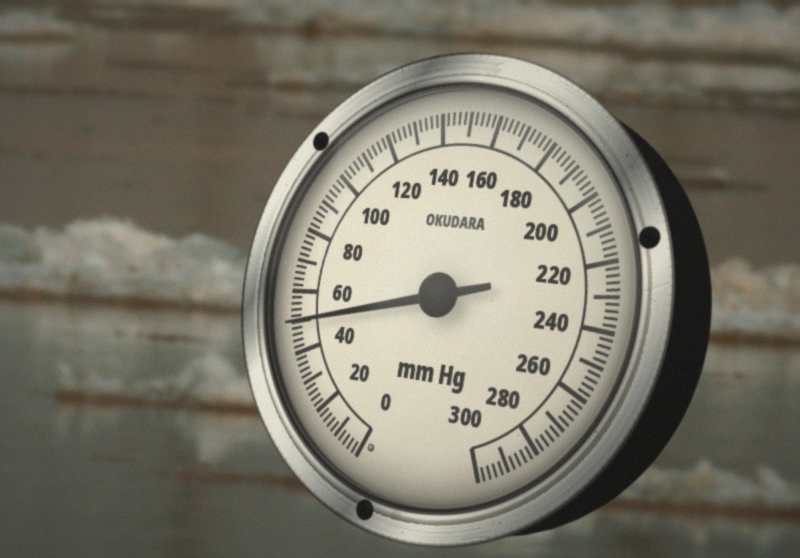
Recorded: mmHg 50
